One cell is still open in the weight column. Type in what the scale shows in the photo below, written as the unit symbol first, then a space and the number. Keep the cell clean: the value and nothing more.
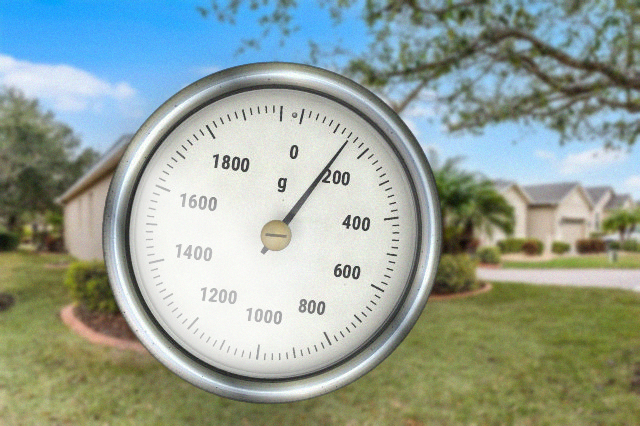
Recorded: g 140
